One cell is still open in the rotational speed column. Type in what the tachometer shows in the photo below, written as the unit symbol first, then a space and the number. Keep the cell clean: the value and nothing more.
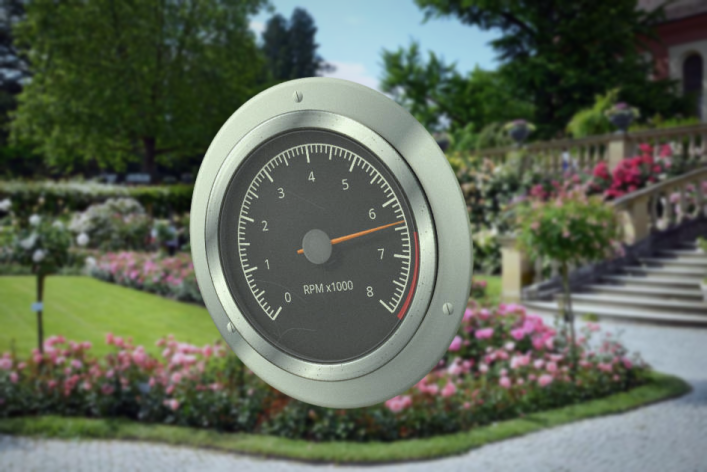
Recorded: rpm 6400
